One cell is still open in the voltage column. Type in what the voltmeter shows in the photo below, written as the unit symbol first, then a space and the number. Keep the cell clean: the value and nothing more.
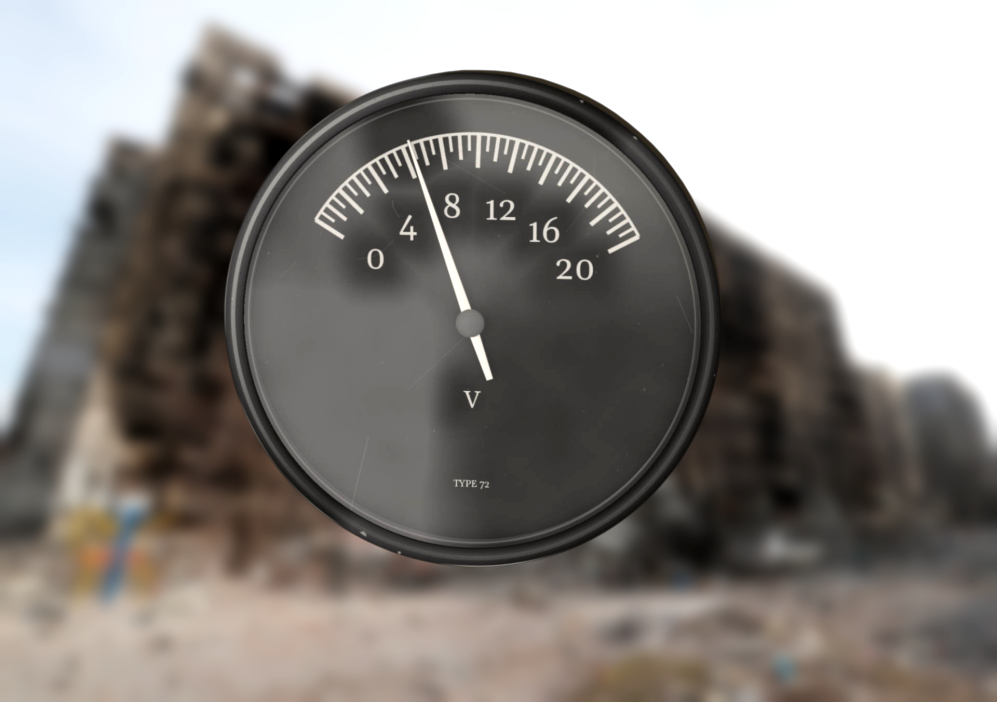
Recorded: V 6.5
